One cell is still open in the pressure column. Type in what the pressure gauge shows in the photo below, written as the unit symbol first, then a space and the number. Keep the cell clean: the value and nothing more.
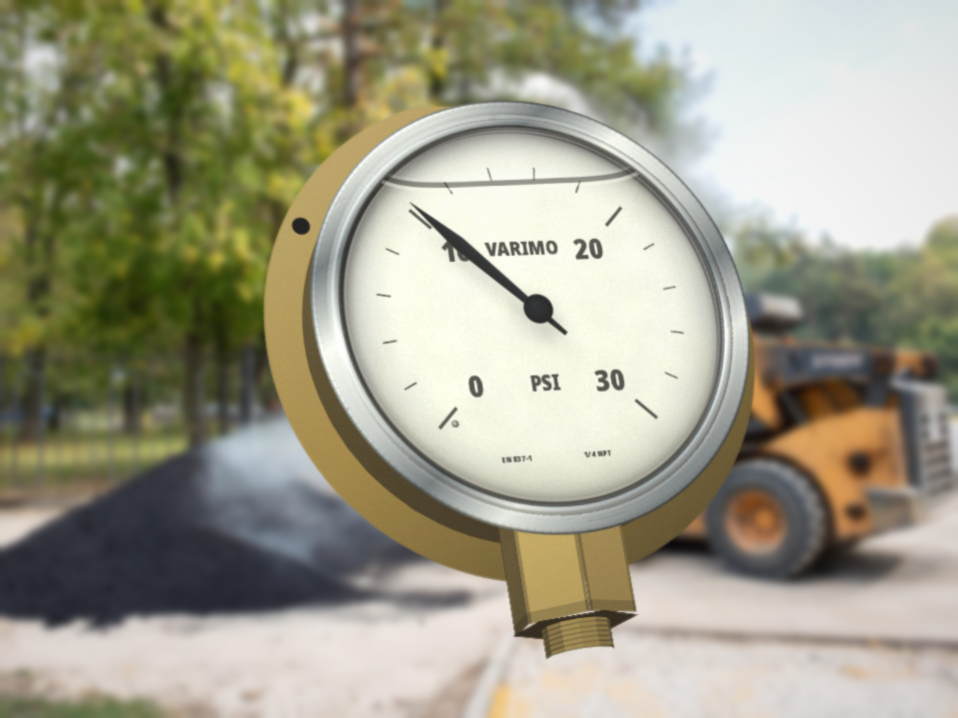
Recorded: psi 10
